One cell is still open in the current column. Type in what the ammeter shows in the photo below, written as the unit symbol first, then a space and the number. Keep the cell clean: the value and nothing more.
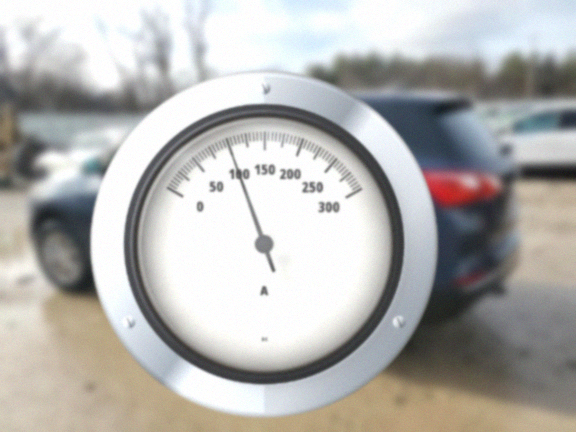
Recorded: A 100
